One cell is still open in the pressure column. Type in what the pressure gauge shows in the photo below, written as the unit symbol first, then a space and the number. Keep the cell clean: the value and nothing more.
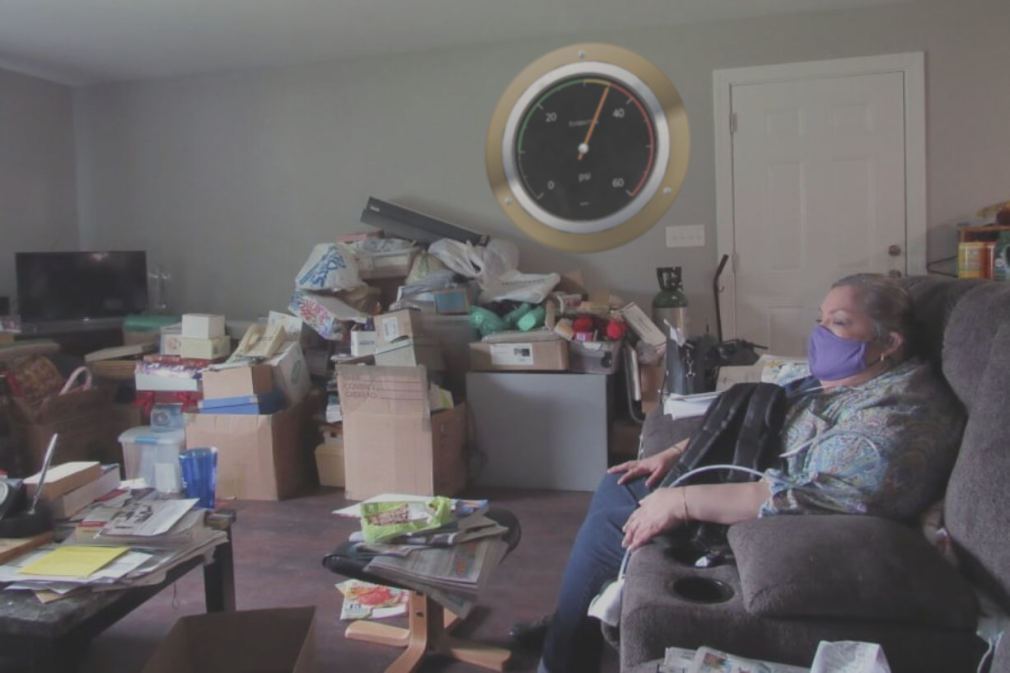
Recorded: psi 35
